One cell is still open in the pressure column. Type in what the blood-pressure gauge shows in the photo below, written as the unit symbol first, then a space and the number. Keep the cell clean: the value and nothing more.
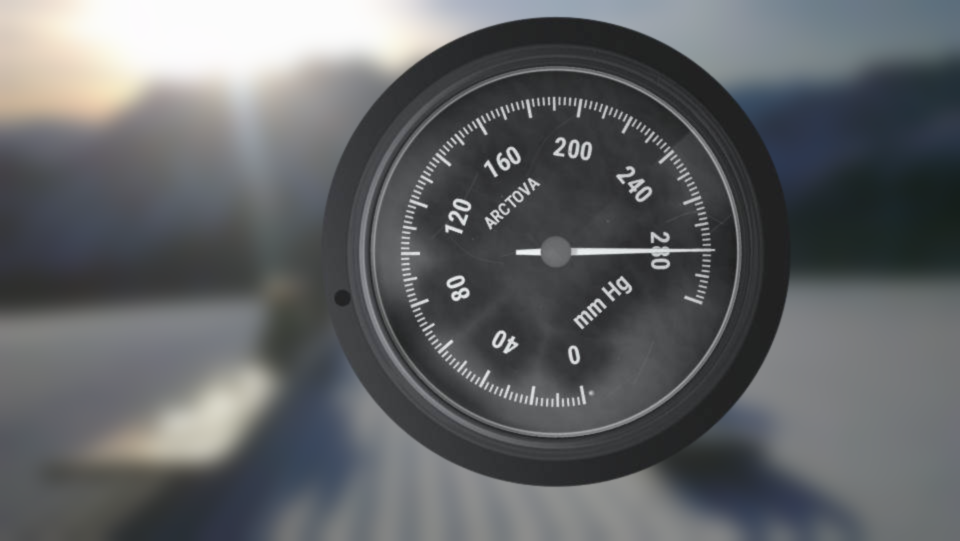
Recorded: mmHg 280
